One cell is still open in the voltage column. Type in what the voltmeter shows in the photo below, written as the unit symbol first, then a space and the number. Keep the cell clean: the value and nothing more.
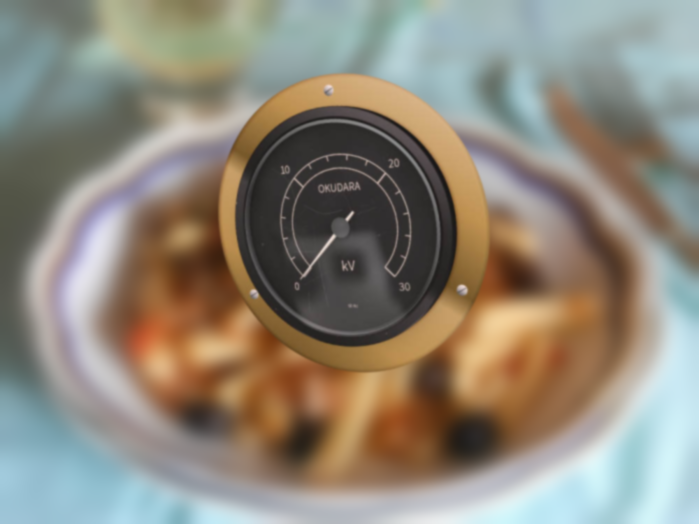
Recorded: kV 0
